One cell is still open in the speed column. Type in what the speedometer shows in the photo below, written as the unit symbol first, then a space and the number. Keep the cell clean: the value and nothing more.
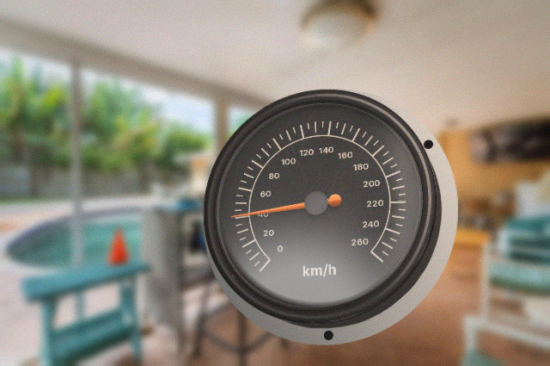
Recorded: km/h 40
